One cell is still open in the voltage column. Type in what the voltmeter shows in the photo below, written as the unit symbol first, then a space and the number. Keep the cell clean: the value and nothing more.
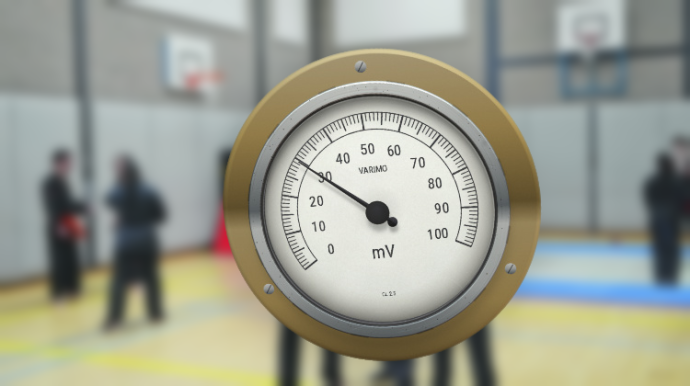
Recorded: mV 30
